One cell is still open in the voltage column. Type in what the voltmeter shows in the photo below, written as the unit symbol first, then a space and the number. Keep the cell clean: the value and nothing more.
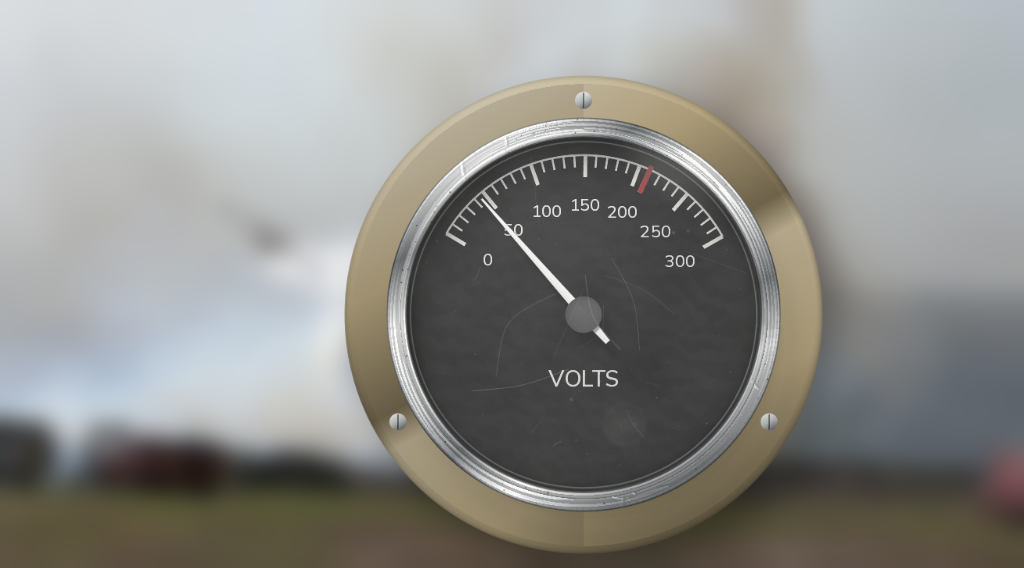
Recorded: V 45
